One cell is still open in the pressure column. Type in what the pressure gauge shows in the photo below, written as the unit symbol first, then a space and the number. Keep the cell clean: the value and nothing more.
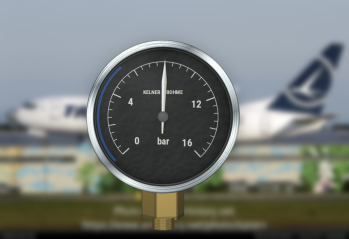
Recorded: bar 8
